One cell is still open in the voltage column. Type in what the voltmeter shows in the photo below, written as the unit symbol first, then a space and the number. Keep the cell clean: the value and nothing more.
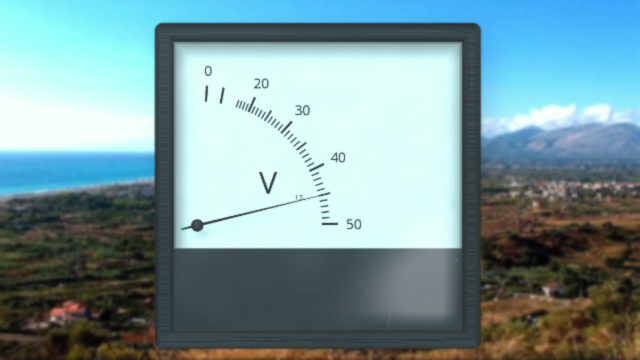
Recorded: V 45
